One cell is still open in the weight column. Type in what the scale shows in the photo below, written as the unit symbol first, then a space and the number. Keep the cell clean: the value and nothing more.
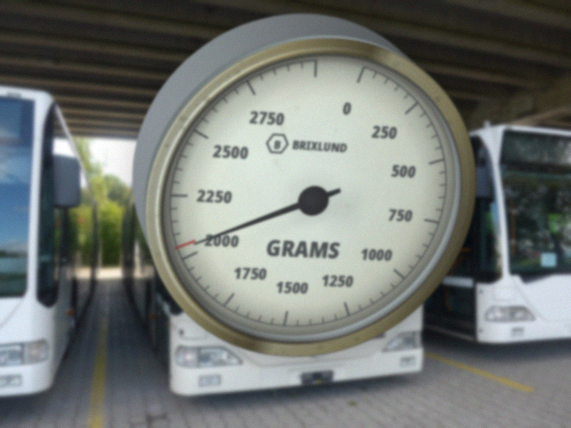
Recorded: g 2050
